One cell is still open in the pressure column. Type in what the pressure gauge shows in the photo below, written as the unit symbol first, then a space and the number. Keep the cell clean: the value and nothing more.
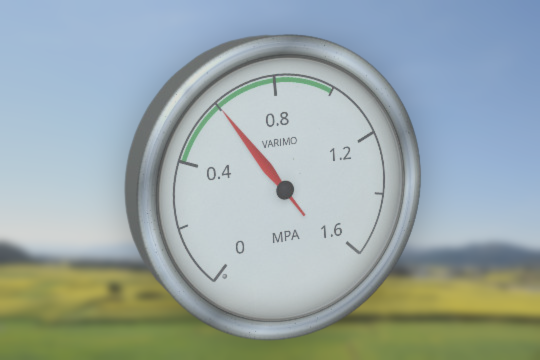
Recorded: MPa 0.6
